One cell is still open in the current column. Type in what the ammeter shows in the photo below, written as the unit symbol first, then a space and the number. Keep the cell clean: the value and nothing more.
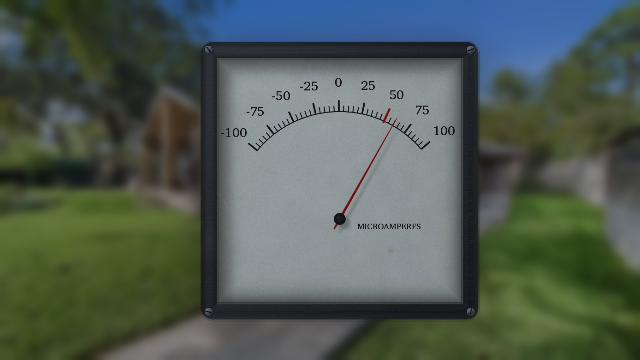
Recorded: µA 60
